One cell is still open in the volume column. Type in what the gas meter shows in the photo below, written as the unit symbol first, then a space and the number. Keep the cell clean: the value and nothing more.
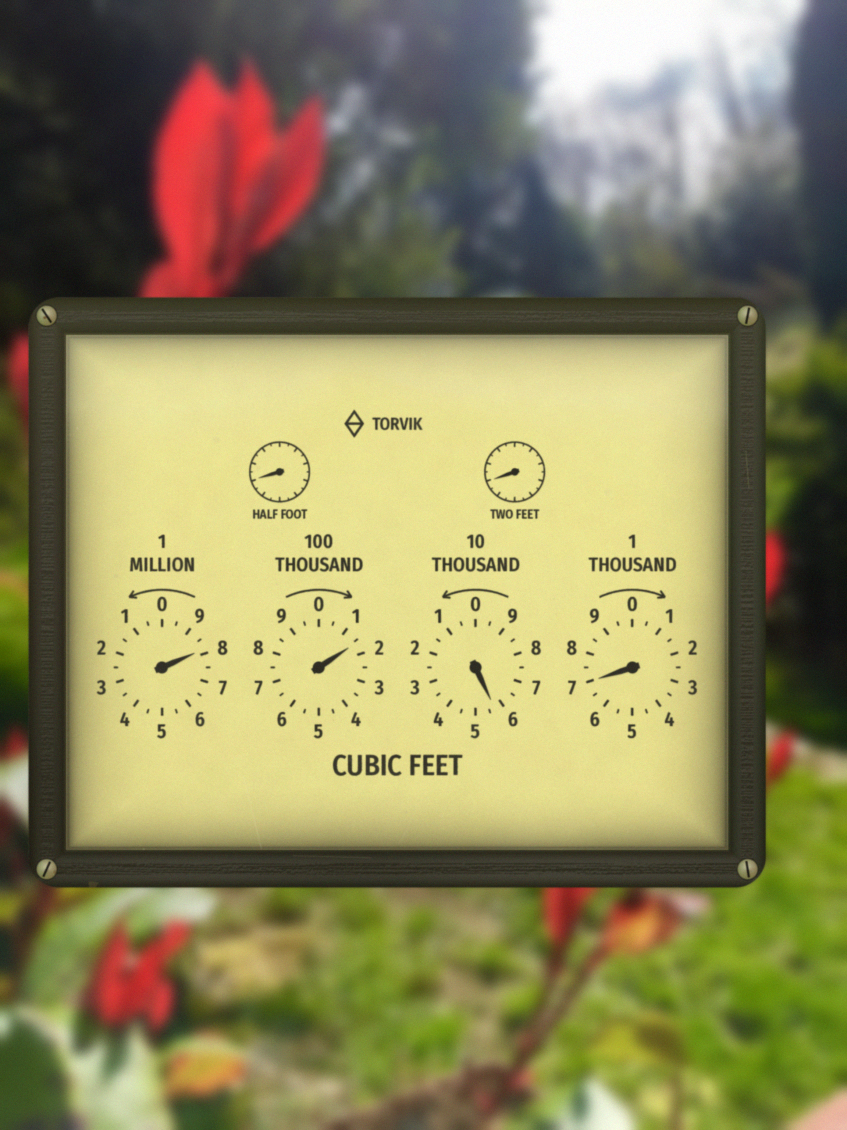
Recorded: ft³ 815700
